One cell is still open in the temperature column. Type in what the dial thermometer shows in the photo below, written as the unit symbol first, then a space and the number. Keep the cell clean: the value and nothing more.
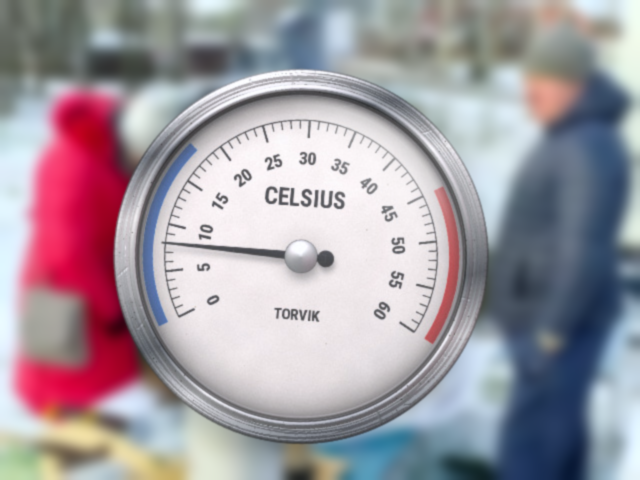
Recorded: °C 8
